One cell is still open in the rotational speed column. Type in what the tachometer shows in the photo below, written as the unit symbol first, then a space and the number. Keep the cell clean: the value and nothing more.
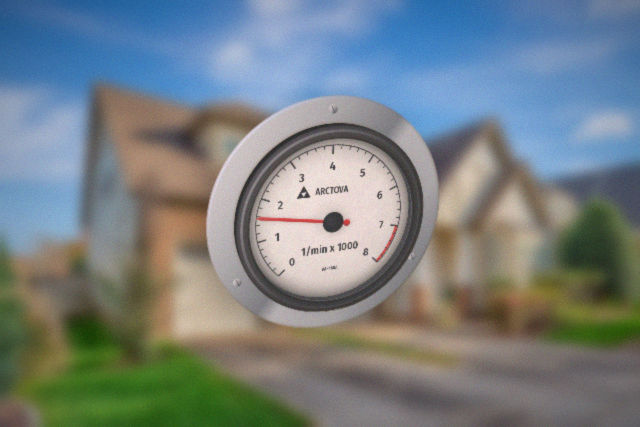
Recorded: rpm 1600
